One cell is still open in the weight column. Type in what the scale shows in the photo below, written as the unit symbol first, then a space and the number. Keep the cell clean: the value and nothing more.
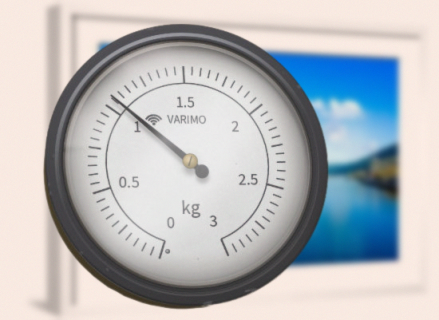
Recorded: kg 1.05
